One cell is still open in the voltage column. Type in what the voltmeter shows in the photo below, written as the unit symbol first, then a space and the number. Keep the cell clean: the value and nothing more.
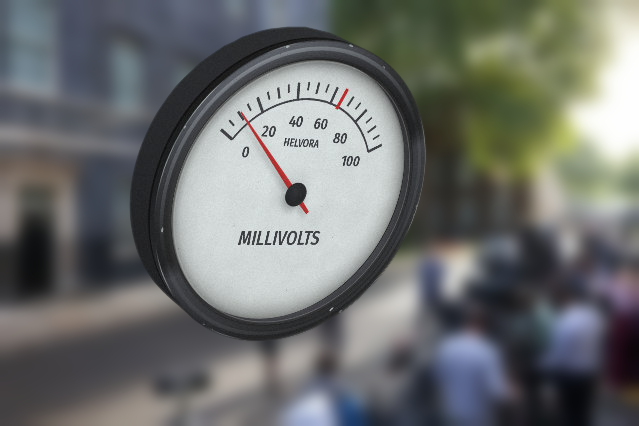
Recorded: mV 10
